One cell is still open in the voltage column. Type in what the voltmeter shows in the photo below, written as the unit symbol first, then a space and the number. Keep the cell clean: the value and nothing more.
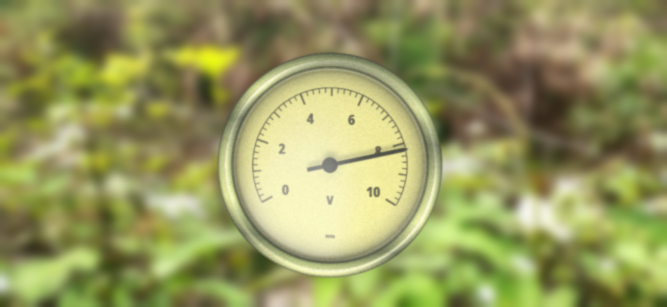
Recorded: V 8.2
